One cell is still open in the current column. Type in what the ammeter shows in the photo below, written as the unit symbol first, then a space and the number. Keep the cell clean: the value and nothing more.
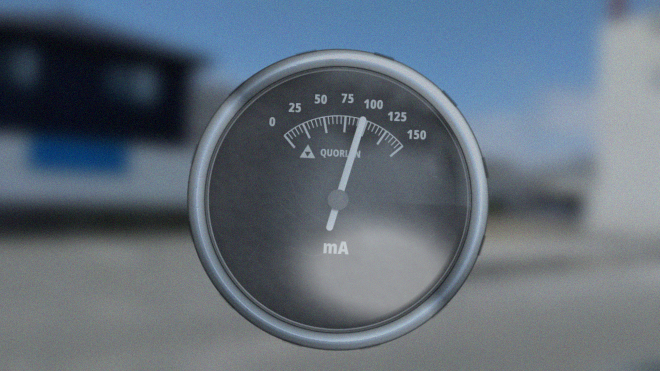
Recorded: mA 95
